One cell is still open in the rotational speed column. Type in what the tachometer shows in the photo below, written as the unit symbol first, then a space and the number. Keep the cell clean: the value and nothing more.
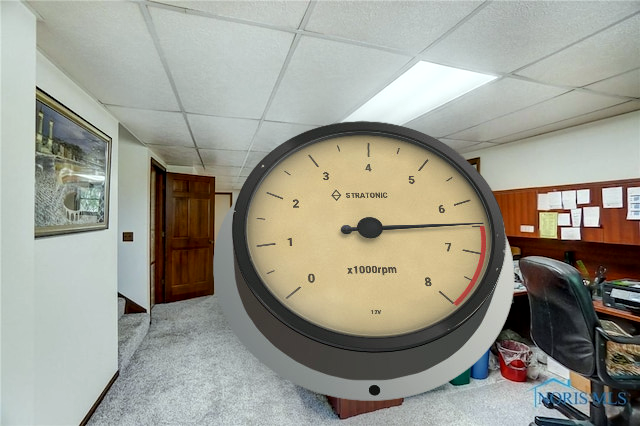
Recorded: rpm 6500
